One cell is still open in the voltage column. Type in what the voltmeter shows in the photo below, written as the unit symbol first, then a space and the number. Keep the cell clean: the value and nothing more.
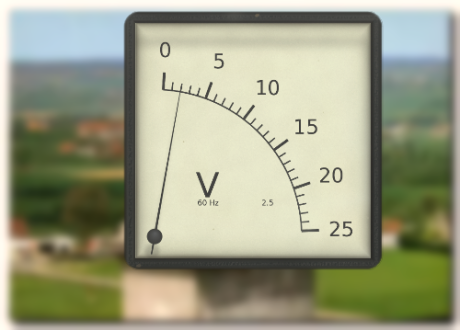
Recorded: V 2
